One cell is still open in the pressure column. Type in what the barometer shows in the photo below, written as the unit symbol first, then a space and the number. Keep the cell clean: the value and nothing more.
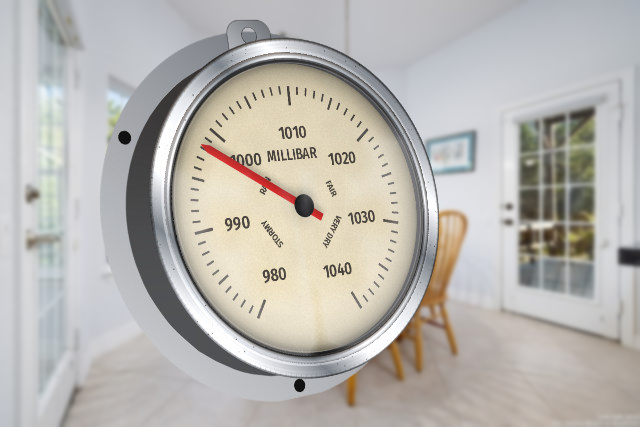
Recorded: mbar 998
